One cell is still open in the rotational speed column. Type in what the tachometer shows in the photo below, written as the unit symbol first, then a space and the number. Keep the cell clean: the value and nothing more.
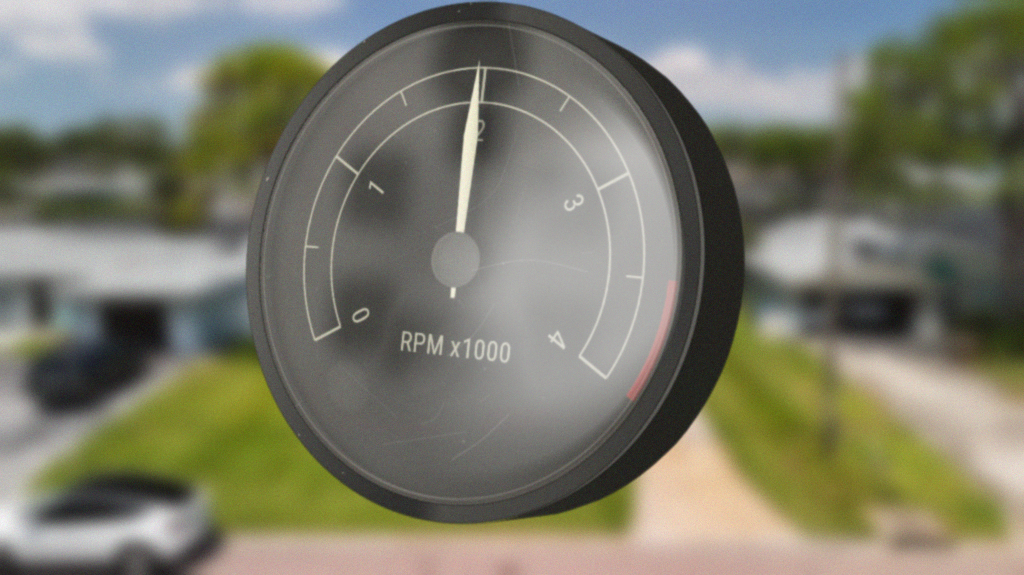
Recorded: rpm 2000
